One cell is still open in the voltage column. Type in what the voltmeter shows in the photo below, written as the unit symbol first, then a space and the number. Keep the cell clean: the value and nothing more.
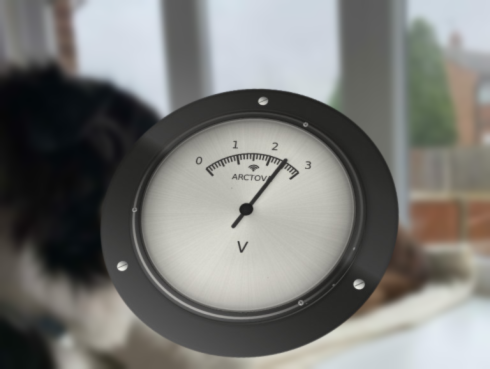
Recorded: V 2.5
